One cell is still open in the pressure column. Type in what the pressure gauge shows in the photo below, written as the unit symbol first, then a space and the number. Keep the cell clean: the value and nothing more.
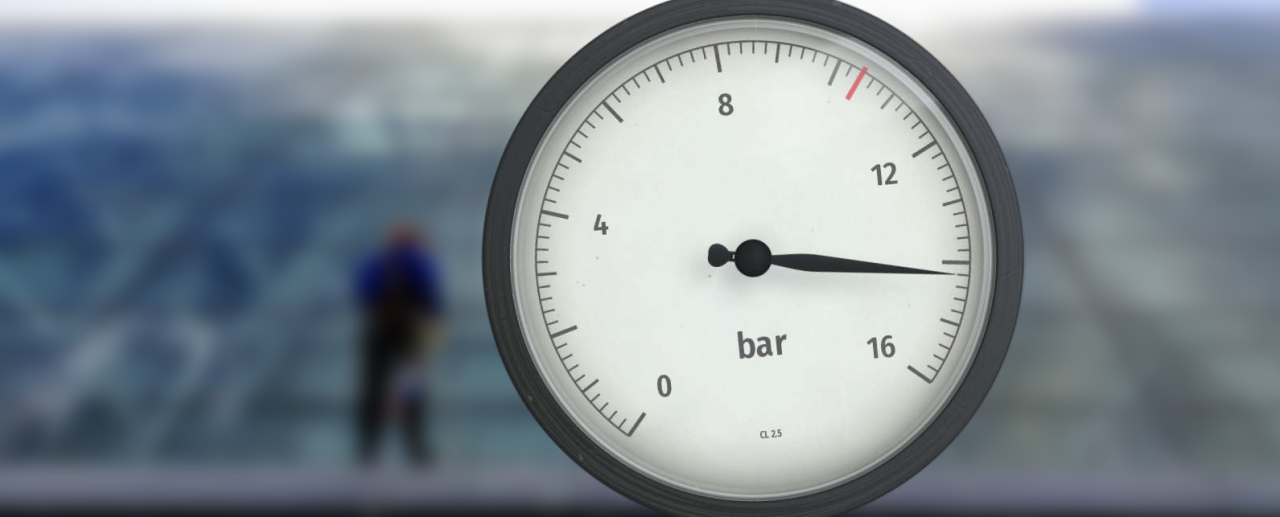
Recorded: bar 14.2
